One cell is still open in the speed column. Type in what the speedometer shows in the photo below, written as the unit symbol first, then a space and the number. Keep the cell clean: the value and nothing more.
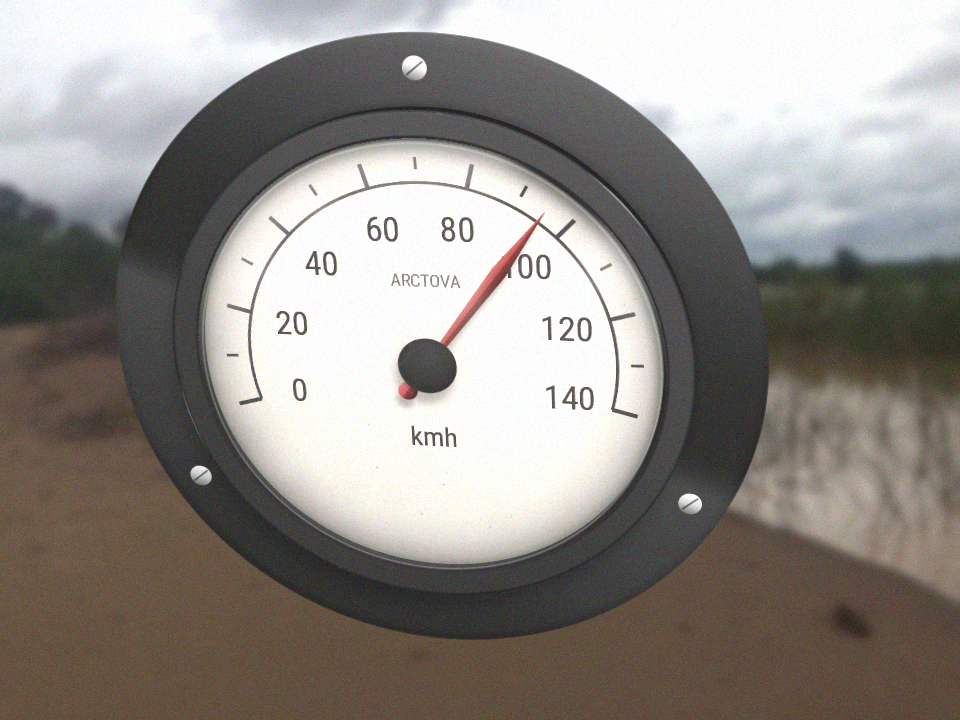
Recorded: km/h 95
